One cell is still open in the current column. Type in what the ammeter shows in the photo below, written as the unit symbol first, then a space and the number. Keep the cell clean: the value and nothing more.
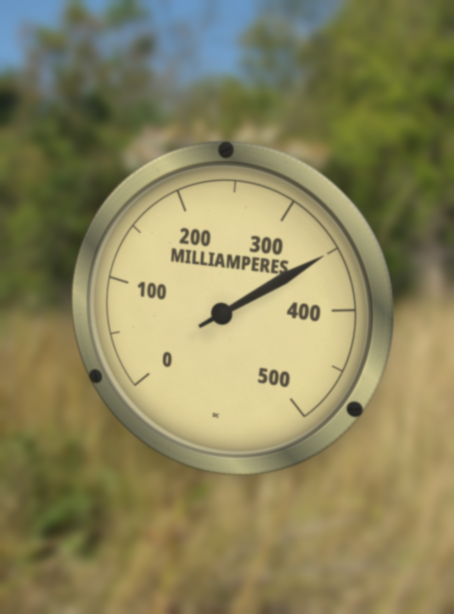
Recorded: mA 350
